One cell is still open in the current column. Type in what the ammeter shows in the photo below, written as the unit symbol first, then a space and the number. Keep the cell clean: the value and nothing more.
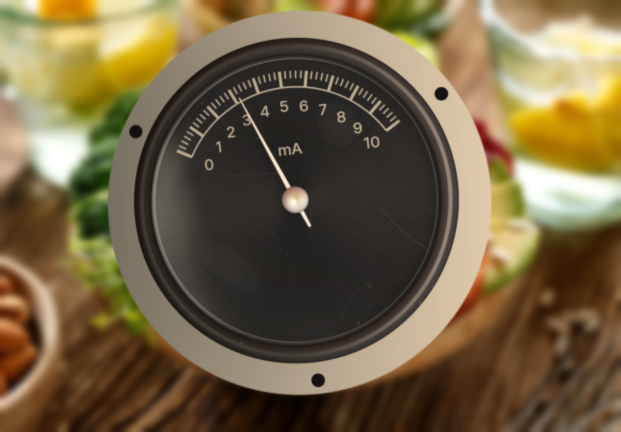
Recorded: mA 3.2
